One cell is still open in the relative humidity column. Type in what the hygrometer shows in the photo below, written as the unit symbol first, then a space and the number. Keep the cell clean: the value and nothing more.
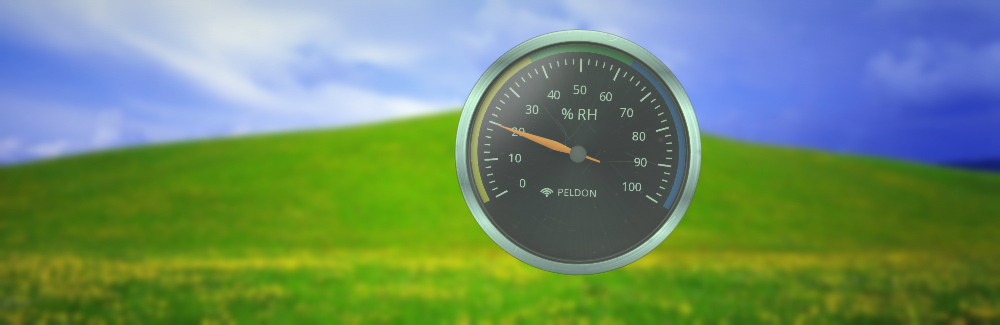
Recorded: % 20
